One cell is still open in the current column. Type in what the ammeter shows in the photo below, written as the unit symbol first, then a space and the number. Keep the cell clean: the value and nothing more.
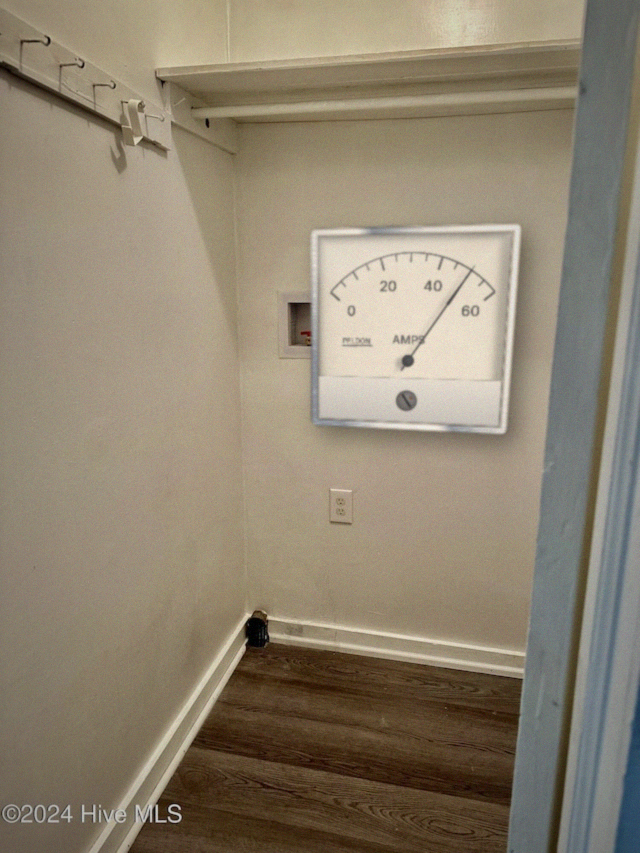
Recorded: A 50
